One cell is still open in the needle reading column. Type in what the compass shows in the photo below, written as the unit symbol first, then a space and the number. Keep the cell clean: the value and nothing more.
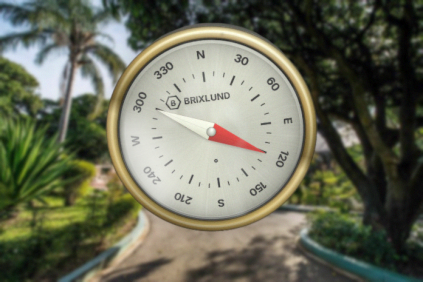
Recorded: ° 120
